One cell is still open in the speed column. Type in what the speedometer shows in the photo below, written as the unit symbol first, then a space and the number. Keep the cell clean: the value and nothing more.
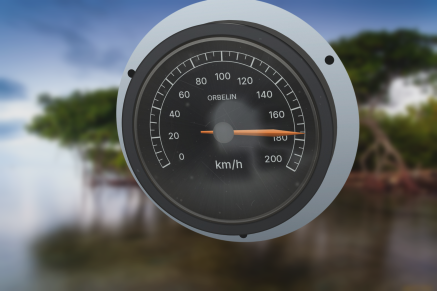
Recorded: km/h 175
